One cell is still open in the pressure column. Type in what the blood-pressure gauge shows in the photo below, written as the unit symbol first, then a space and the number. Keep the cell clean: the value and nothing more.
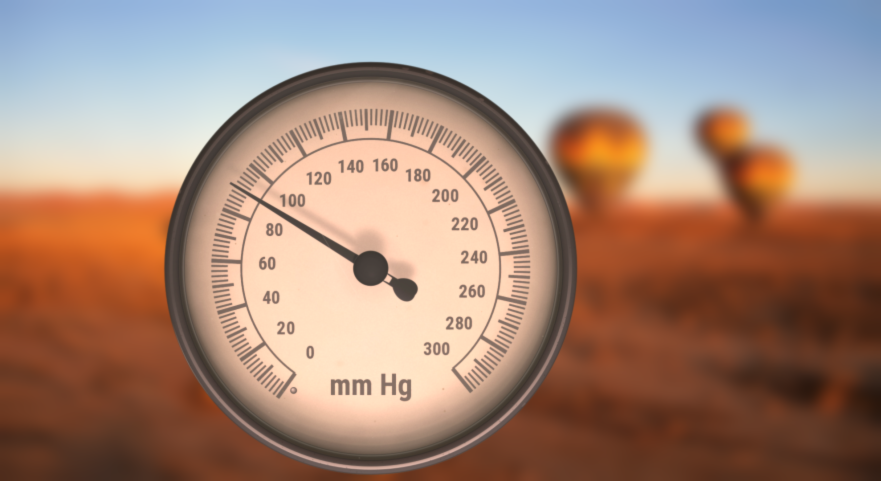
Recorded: mmHg 90
